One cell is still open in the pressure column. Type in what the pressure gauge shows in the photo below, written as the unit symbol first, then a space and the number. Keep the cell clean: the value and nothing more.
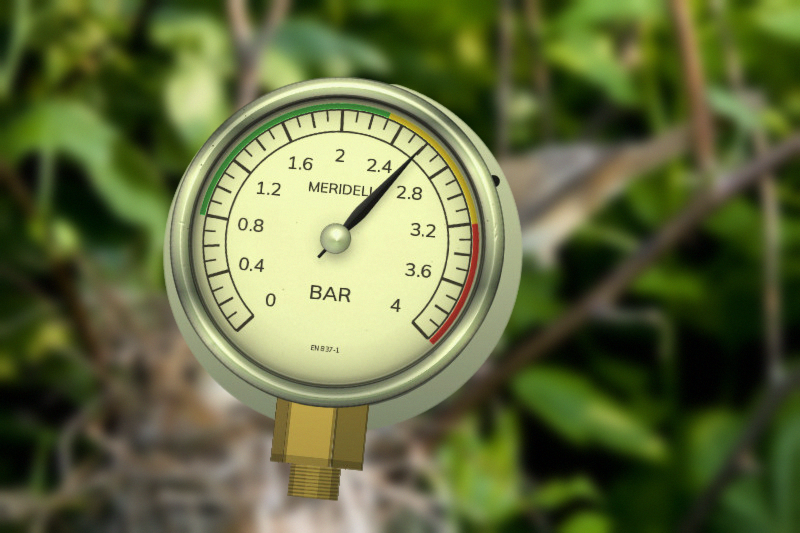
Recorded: bar 2.6
